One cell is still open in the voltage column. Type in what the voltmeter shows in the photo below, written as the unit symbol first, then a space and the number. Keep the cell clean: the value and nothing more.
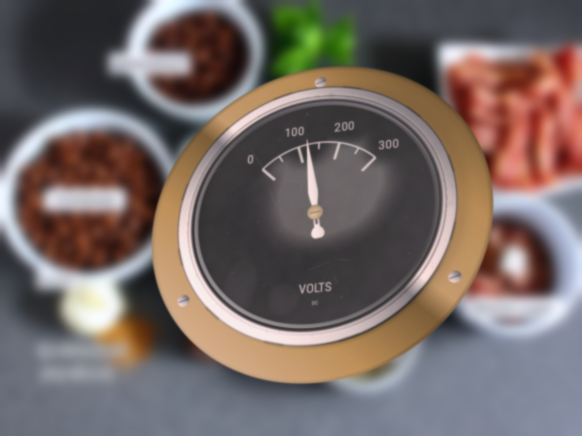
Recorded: V 125
